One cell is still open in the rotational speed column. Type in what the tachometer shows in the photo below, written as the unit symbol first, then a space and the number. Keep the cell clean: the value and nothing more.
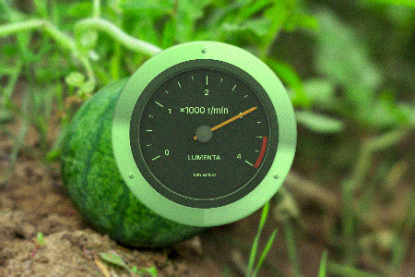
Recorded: rpm 3000
